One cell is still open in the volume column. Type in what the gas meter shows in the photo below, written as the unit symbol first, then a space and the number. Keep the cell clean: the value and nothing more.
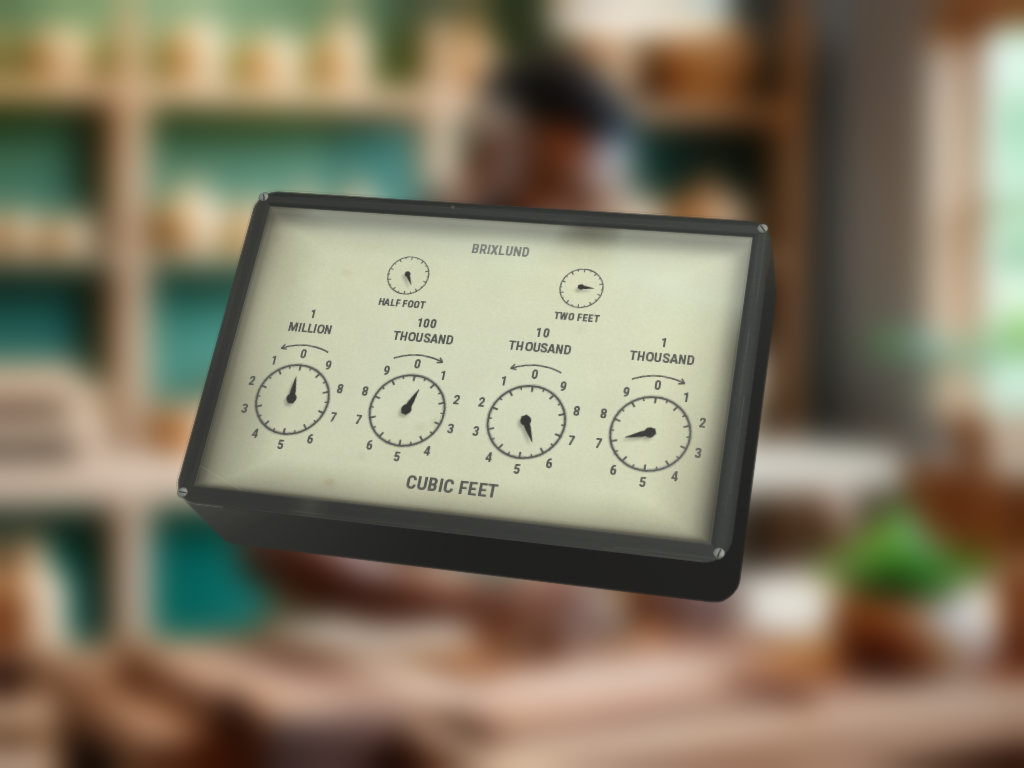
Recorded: ft³ 5700
